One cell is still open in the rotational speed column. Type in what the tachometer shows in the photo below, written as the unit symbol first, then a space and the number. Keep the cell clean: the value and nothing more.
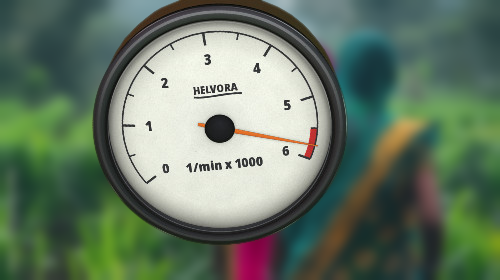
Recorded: rpm 5750
